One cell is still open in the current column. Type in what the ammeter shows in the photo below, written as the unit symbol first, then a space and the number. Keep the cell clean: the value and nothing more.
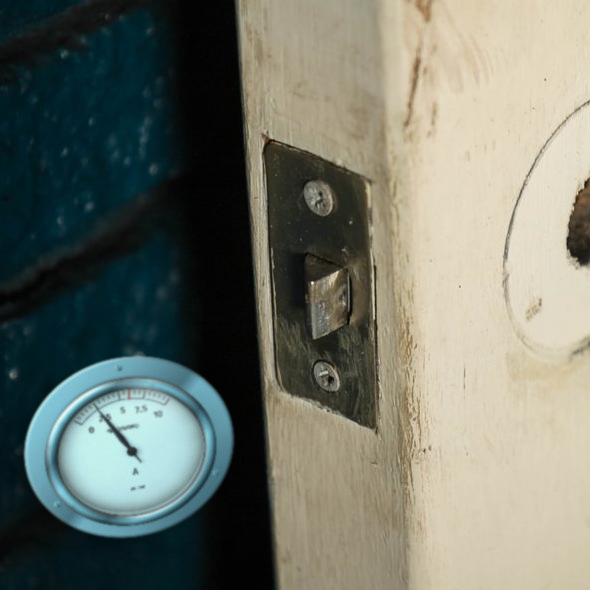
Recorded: A 2.5
